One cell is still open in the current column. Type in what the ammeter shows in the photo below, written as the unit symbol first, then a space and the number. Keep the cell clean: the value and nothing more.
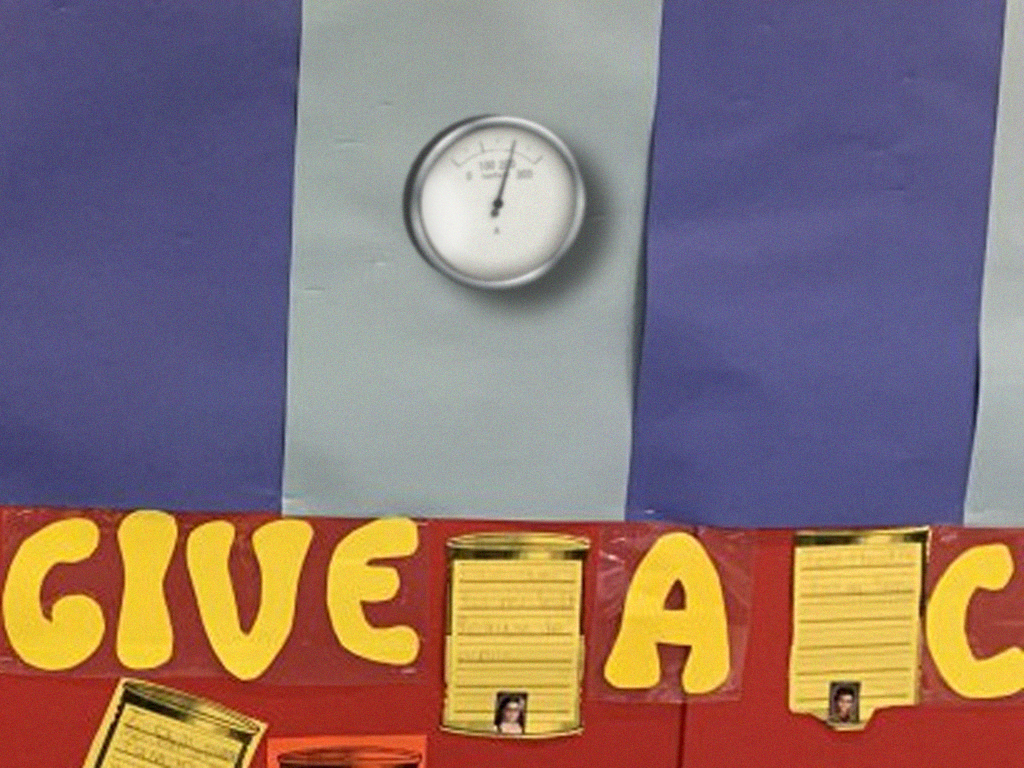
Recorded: A 200
